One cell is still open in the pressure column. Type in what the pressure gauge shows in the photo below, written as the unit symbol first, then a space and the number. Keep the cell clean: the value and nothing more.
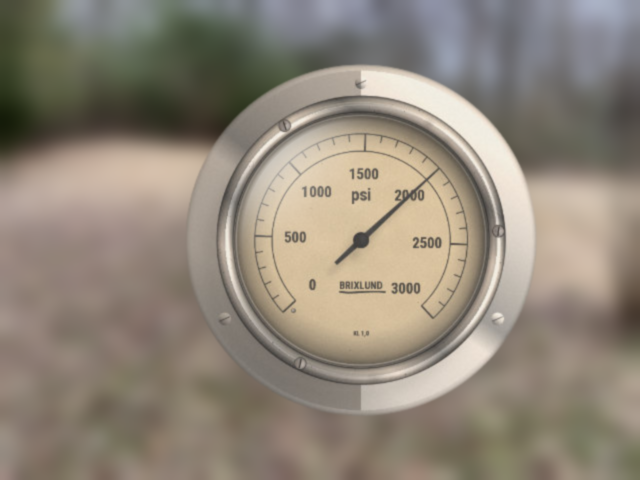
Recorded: psi 2000
